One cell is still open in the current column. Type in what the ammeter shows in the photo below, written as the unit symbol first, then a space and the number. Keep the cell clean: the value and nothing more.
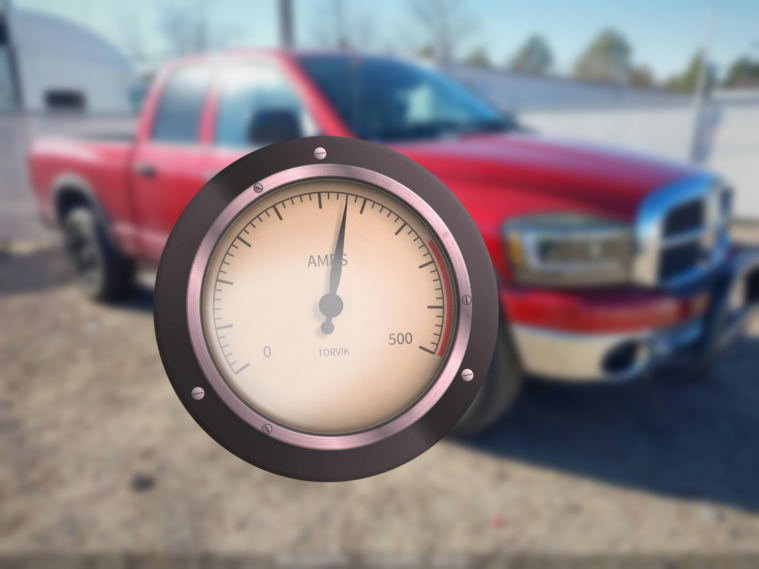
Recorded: A 280
